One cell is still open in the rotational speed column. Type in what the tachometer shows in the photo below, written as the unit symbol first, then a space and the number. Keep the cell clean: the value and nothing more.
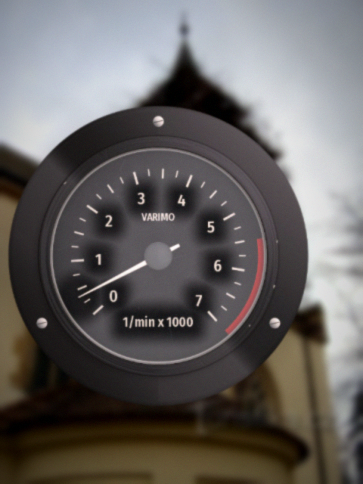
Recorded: rpm 375
